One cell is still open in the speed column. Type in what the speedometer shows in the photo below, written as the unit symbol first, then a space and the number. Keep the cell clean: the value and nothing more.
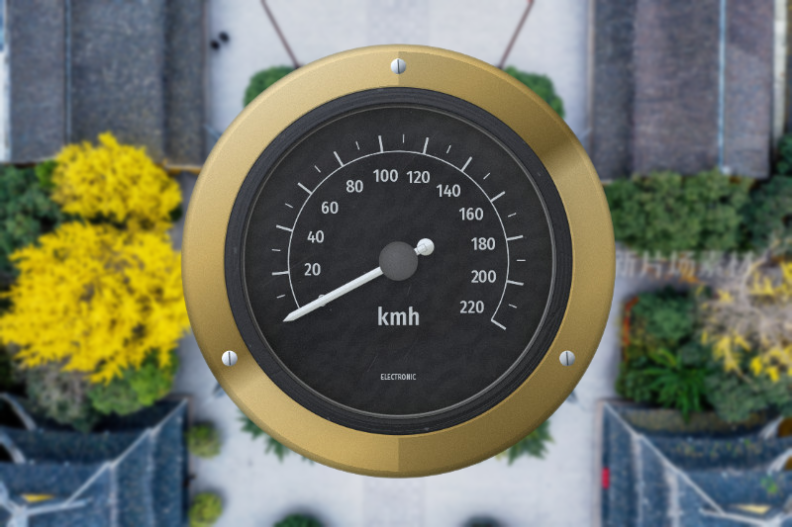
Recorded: km/h 0
